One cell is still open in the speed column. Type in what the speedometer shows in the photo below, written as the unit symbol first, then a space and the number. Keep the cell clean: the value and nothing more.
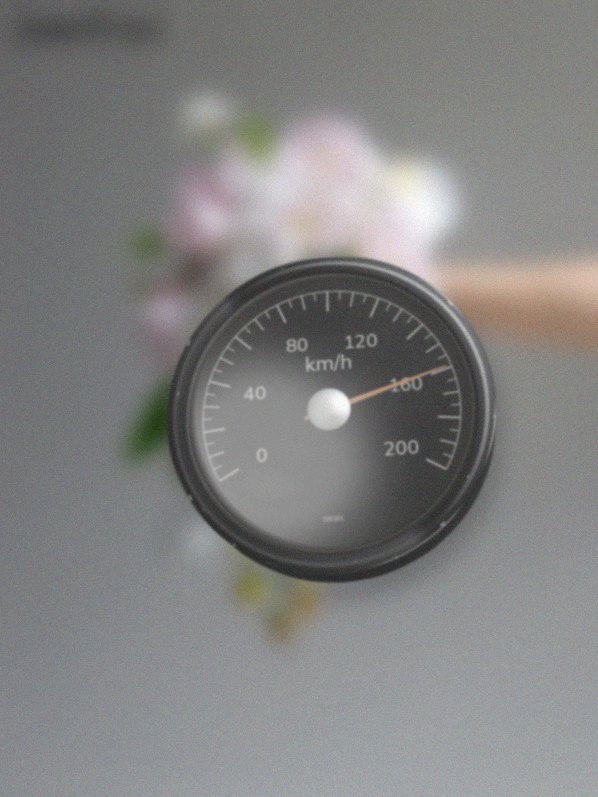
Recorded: km/h 160
